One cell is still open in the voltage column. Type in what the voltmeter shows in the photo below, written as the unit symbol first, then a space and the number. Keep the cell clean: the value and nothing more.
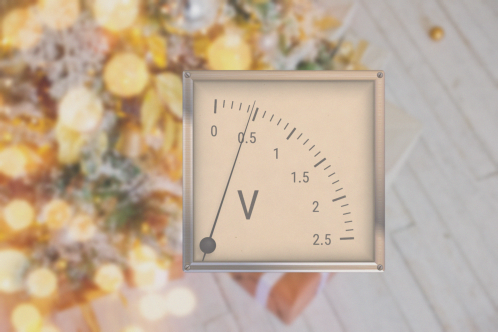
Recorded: V 0.45
